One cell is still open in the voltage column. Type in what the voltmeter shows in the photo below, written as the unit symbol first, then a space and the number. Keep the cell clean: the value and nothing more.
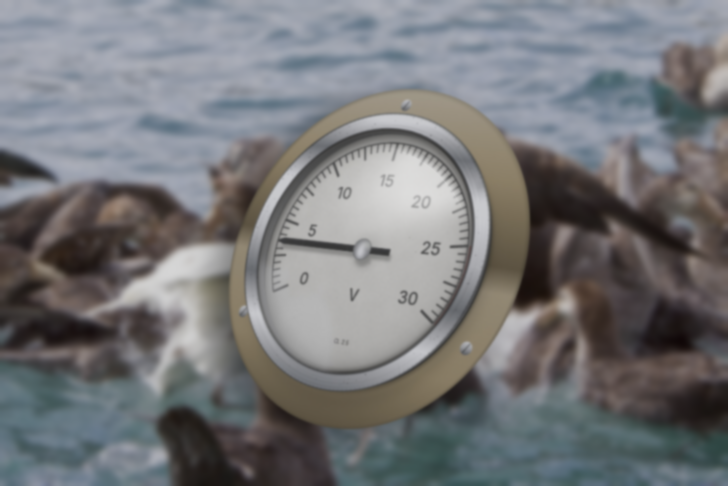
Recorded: V 3.5
